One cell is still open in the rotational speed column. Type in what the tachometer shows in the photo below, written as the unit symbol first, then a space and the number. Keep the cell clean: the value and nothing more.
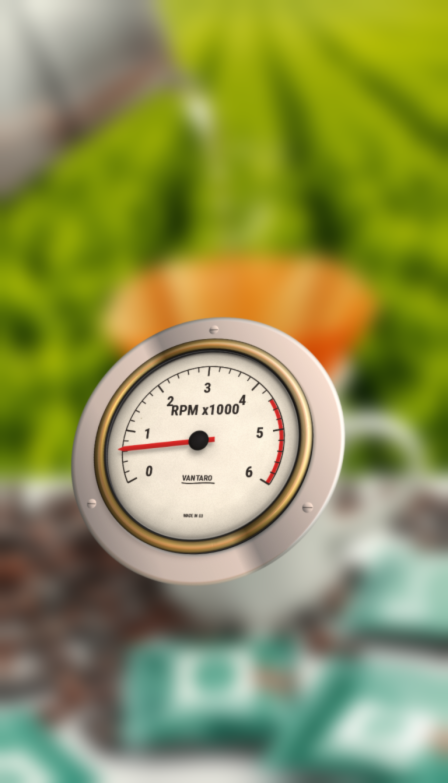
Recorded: rpm 600
